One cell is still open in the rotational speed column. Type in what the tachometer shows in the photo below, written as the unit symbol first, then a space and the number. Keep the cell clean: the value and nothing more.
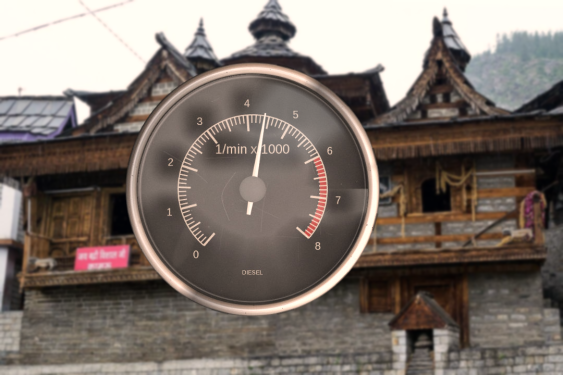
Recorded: rpm 4400
